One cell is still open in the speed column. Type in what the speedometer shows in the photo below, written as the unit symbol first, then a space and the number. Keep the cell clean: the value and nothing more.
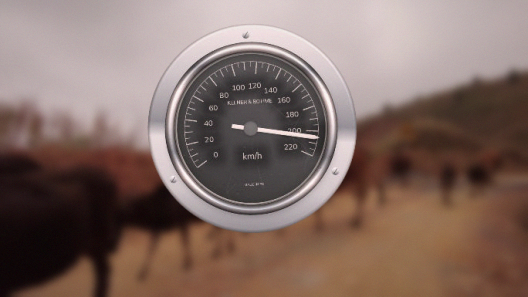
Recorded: km/h 205
